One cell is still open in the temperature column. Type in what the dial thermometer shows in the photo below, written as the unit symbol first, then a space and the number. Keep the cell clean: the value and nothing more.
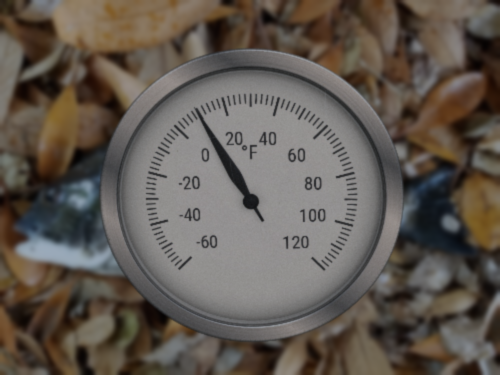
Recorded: °F 10
